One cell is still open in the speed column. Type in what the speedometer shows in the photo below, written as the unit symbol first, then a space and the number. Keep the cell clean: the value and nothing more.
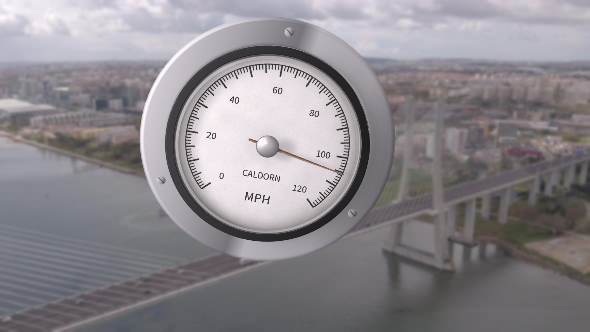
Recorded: mph 105
